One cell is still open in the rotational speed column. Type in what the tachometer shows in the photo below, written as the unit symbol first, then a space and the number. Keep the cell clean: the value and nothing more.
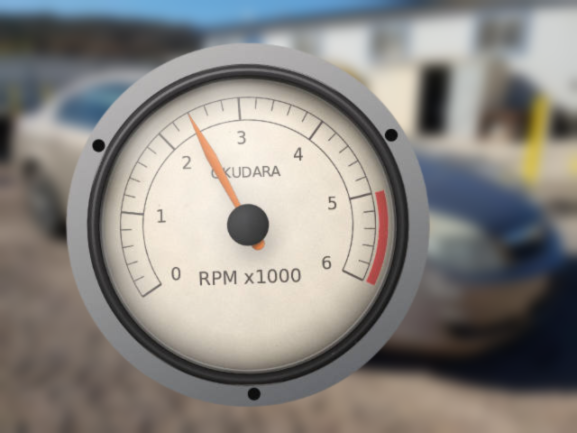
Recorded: rpm 2400
